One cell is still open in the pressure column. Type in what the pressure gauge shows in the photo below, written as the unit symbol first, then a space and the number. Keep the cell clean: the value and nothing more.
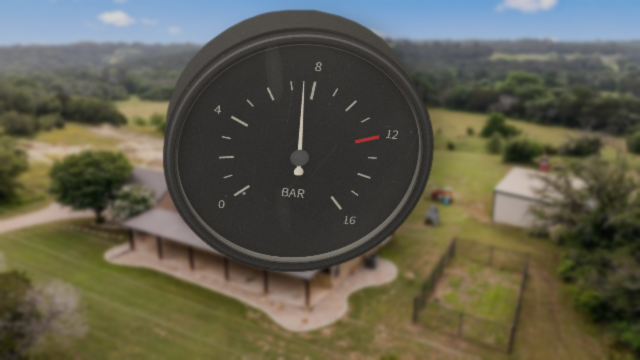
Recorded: bar 7.5
